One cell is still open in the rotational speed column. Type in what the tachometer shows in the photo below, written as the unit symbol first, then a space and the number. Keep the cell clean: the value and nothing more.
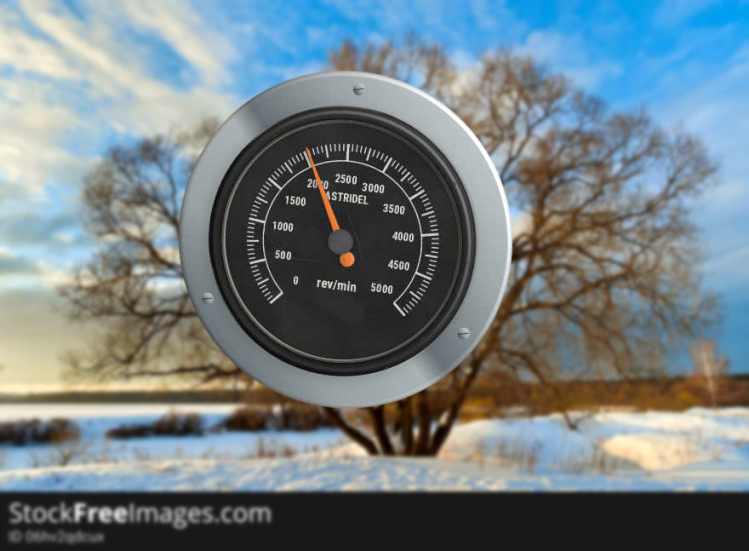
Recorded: rpm 2050
